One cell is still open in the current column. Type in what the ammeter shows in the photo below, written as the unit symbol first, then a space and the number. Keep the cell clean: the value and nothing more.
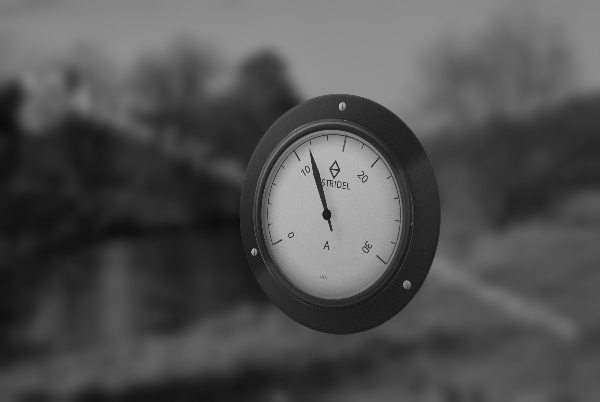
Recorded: A 12
